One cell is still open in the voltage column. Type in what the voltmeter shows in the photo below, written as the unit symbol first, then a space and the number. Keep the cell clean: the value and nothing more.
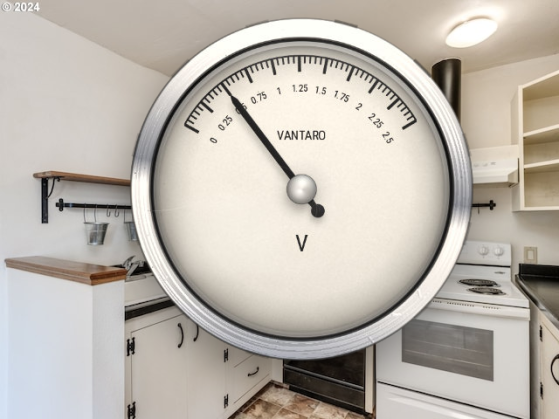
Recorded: V 0.5
